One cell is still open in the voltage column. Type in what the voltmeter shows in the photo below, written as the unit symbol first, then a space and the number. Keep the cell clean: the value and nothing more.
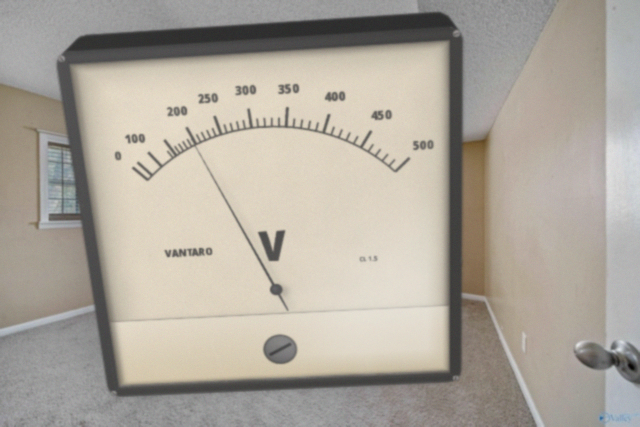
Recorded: V 200
